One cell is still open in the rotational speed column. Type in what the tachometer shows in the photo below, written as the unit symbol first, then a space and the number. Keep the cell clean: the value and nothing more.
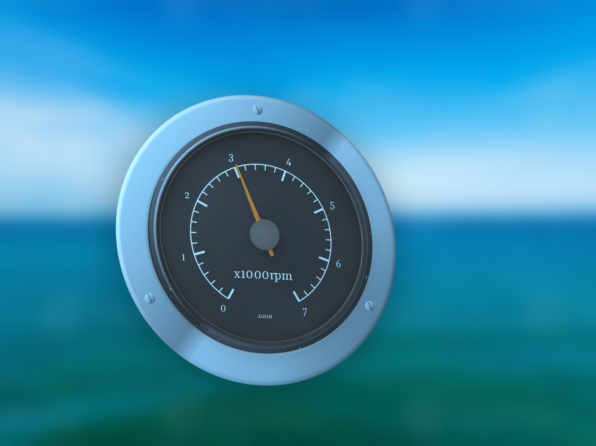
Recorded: rpm 3000
